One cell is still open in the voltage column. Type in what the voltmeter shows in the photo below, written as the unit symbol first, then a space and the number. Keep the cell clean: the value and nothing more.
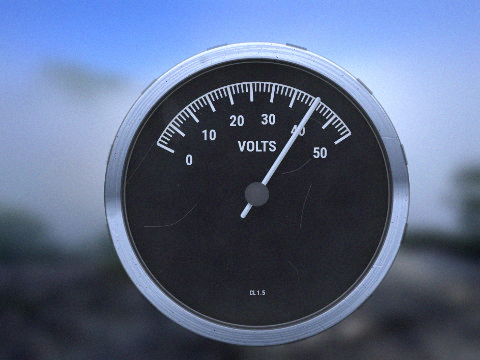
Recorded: V 40
